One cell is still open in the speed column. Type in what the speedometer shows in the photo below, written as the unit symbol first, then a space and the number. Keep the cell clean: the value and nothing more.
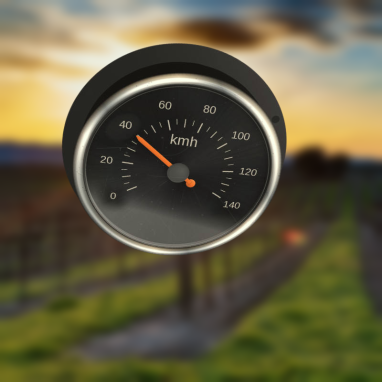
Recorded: km/h 40
